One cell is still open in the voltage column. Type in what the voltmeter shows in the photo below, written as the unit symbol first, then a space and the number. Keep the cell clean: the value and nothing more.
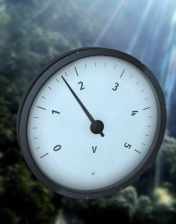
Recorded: V 1.7
